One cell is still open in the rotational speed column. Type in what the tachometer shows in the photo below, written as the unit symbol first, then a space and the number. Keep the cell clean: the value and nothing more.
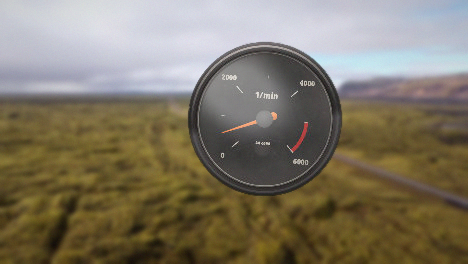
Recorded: rpm 500
